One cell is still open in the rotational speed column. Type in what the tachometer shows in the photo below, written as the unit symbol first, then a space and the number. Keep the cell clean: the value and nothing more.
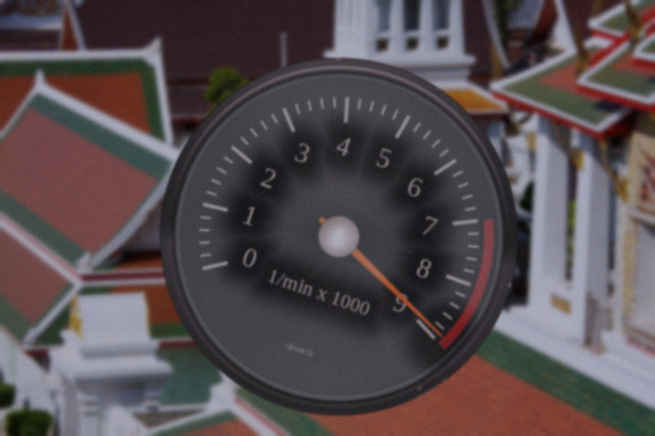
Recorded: rpm 8900
